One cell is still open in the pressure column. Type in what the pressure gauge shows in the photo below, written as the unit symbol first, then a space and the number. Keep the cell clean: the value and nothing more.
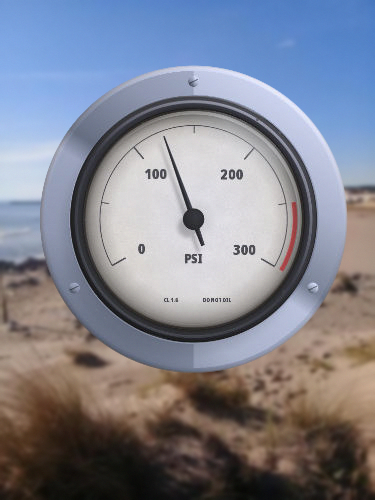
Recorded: psi 125
